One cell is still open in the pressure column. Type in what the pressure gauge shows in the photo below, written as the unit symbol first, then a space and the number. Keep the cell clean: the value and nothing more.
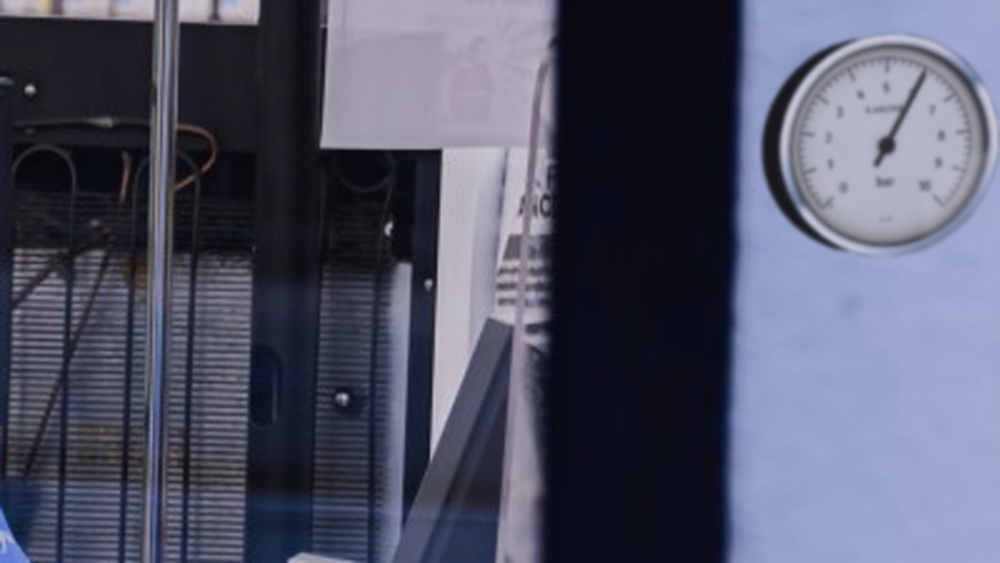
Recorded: bar 6
